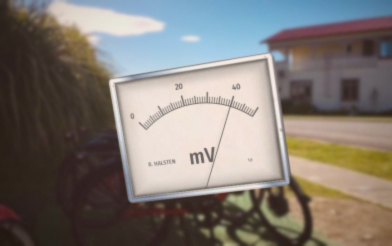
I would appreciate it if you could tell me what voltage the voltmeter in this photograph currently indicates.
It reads 40 mV
